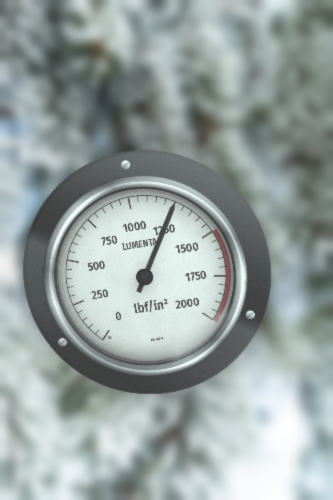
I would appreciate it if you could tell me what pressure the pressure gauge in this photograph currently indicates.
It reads 1250 psi
